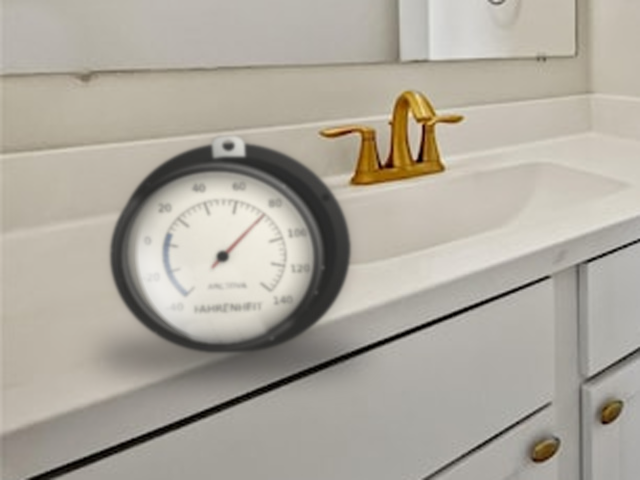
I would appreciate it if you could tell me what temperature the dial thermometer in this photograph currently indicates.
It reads 80 °F
